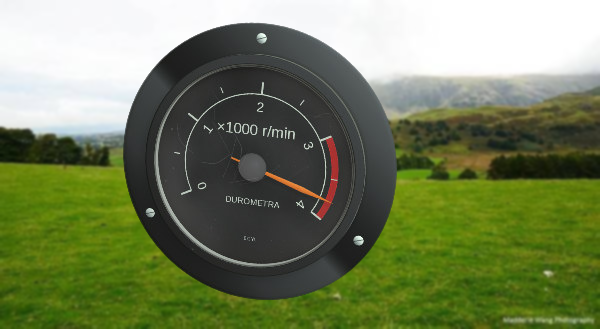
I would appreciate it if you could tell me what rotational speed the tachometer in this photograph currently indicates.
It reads 3750 rpm
